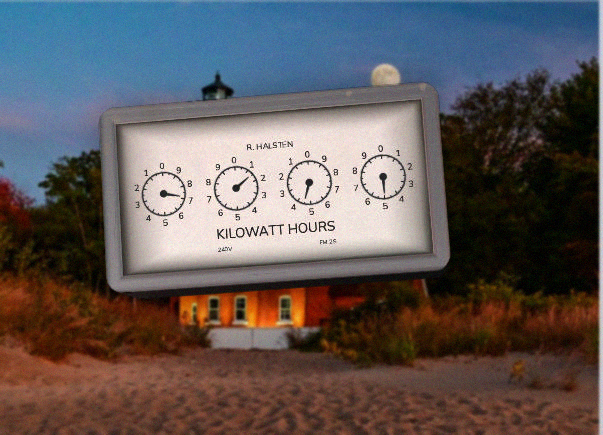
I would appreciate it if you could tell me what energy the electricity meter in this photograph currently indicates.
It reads 7145 kWh
